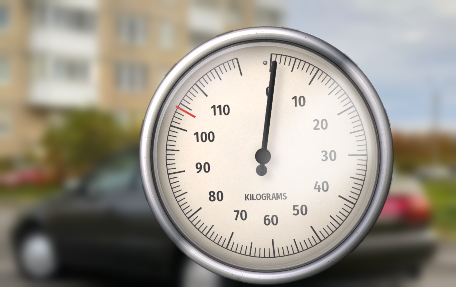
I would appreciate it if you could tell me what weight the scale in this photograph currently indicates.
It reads 1 kg
